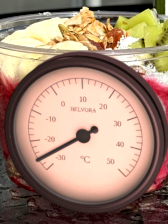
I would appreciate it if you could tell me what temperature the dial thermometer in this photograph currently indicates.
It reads -26 °C
